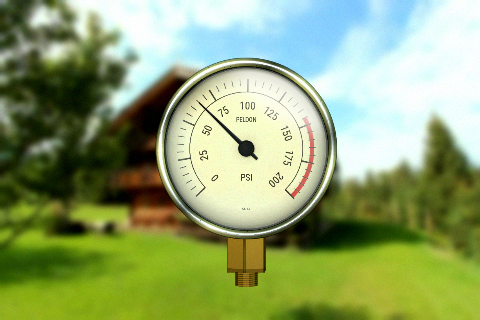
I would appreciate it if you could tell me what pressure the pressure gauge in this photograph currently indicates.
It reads 65 psi
